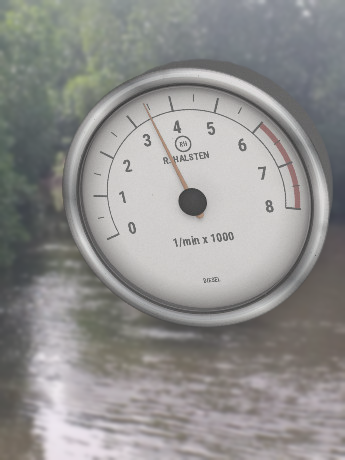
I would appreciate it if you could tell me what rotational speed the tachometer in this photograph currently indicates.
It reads 3500 rpm
